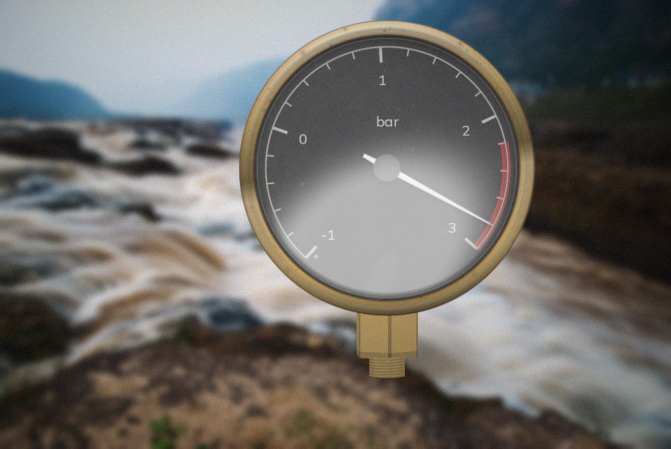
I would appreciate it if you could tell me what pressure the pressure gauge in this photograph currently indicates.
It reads 2.8 bar
